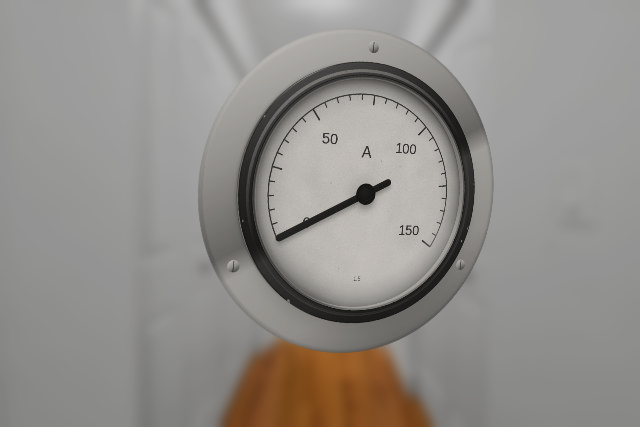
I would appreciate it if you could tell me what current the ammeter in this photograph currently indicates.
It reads 0 A
